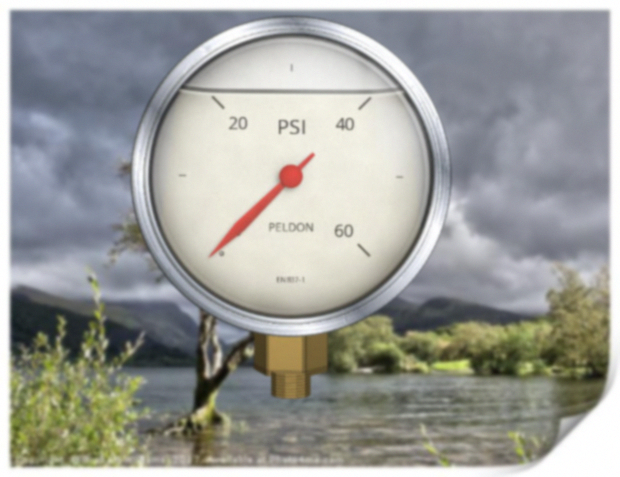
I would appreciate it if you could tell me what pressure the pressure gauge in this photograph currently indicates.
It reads 0 psi
